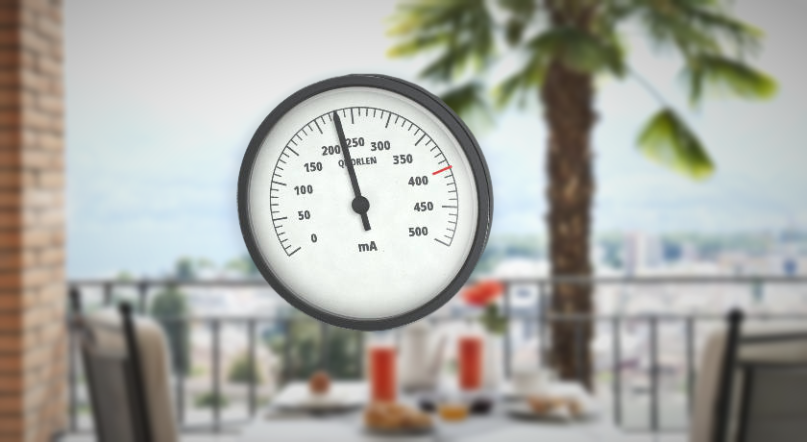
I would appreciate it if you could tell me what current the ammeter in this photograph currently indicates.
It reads 230 mA
